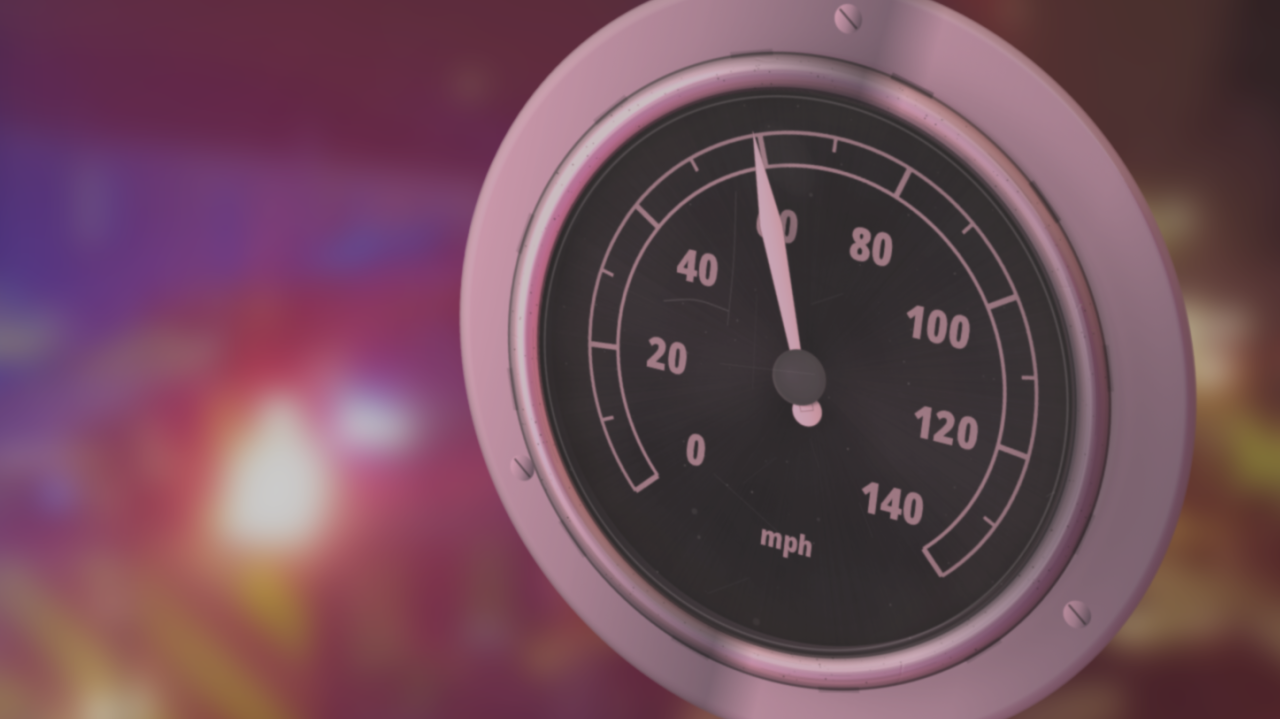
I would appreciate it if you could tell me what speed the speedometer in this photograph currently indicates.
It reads 60 mph
